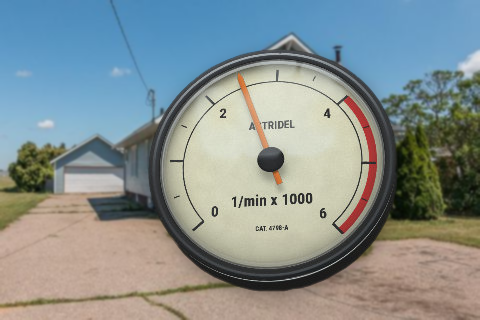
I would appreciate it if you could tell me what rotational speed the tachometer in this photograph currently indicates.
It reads 2500 rpm
